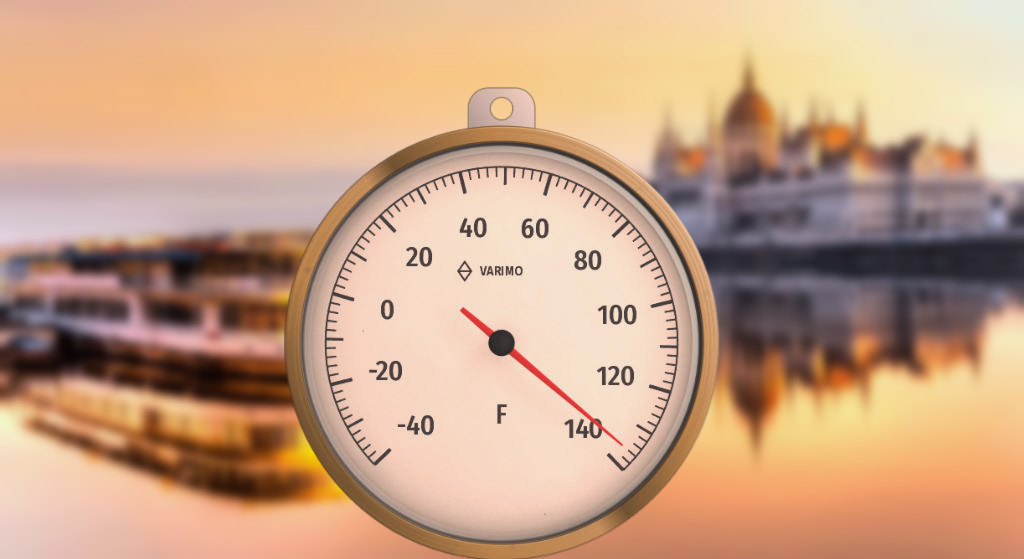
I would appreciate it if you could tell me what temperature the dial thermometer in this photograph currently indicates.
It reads 136 °F
